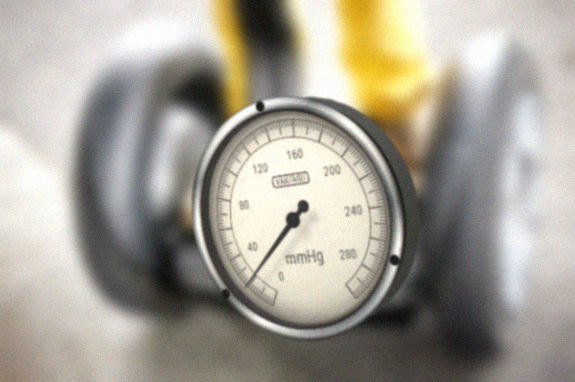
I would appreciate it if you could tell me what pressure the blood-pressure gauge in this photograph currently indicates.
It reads 20 mmHg
